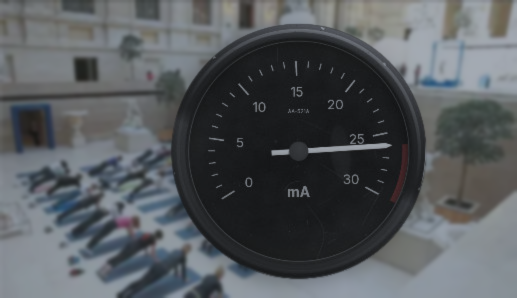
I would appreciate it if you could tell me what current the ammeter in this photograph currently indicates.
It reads 26 mA
